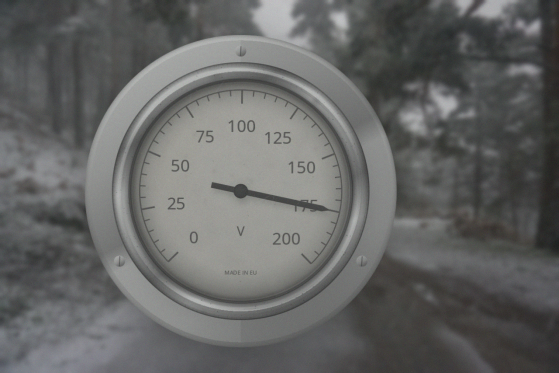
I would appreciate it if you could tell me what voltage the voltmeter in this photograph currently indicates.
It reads 175 V
